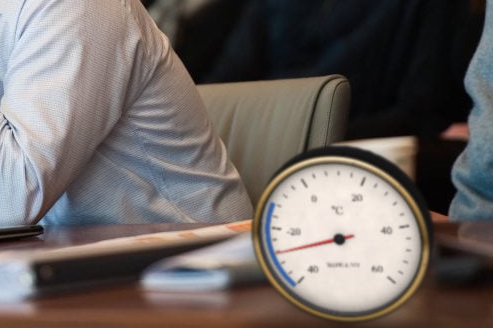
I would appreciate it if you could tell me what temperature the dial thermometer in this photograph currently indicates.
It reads -28 °C
